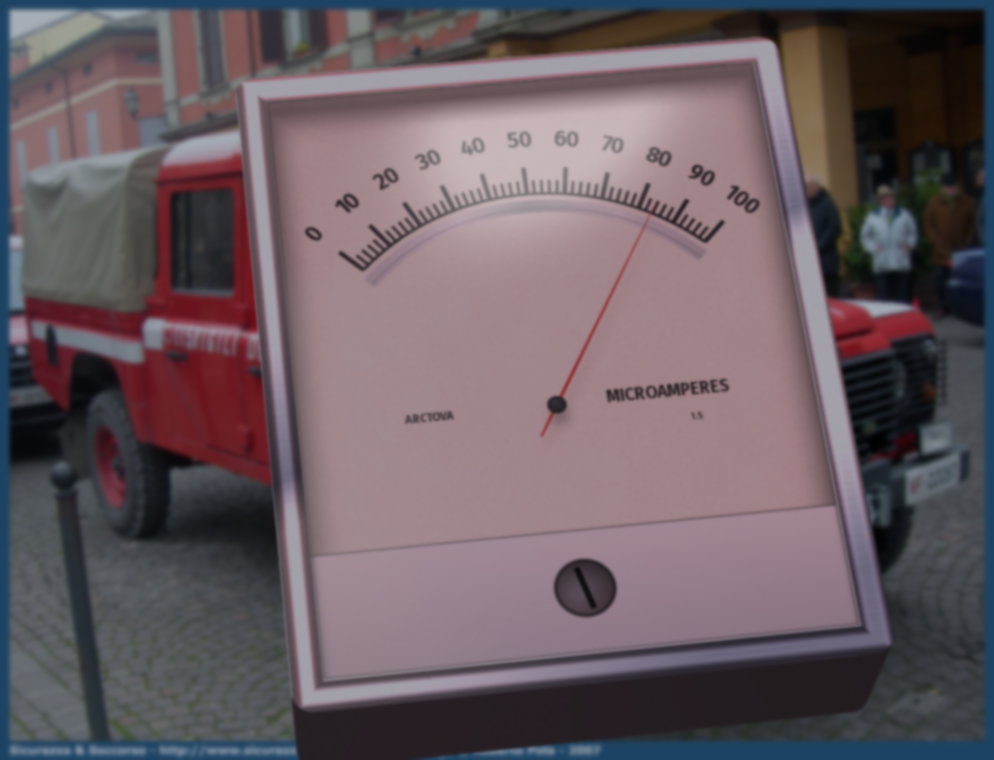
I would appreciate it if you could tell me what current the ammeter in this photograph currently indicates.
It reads 84 µA
